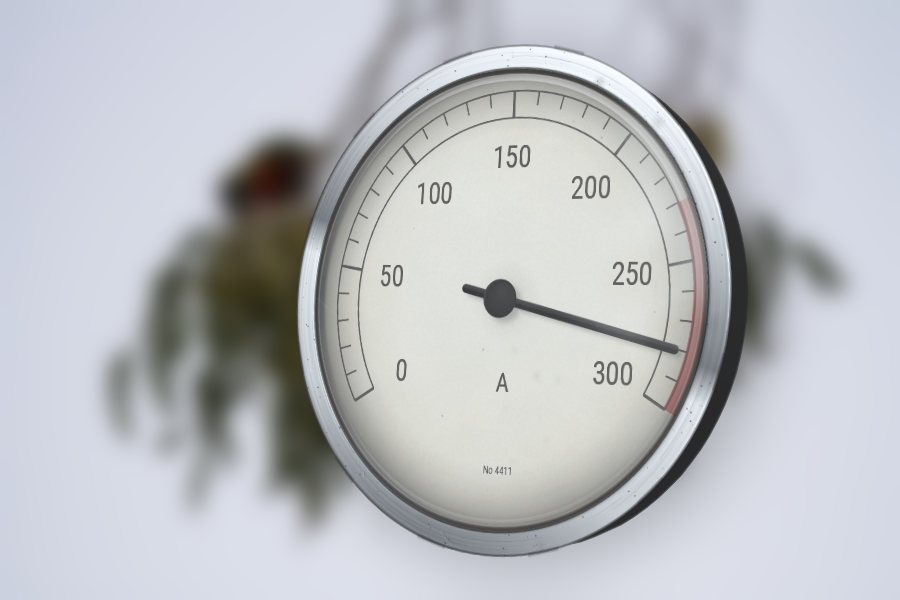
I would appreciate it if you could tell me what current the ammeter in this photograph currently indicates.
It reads 280 A
